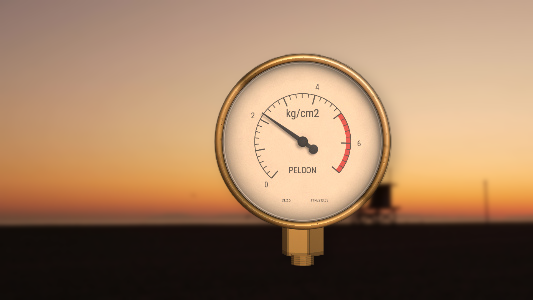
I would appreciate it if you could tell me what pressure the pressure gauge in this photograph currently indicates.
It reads 2.2 kg/cm²
